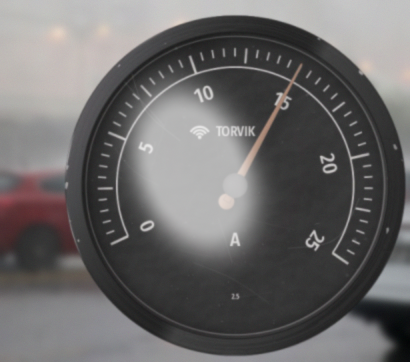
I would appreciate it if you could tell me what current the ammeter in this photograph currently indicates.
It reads 15 A
